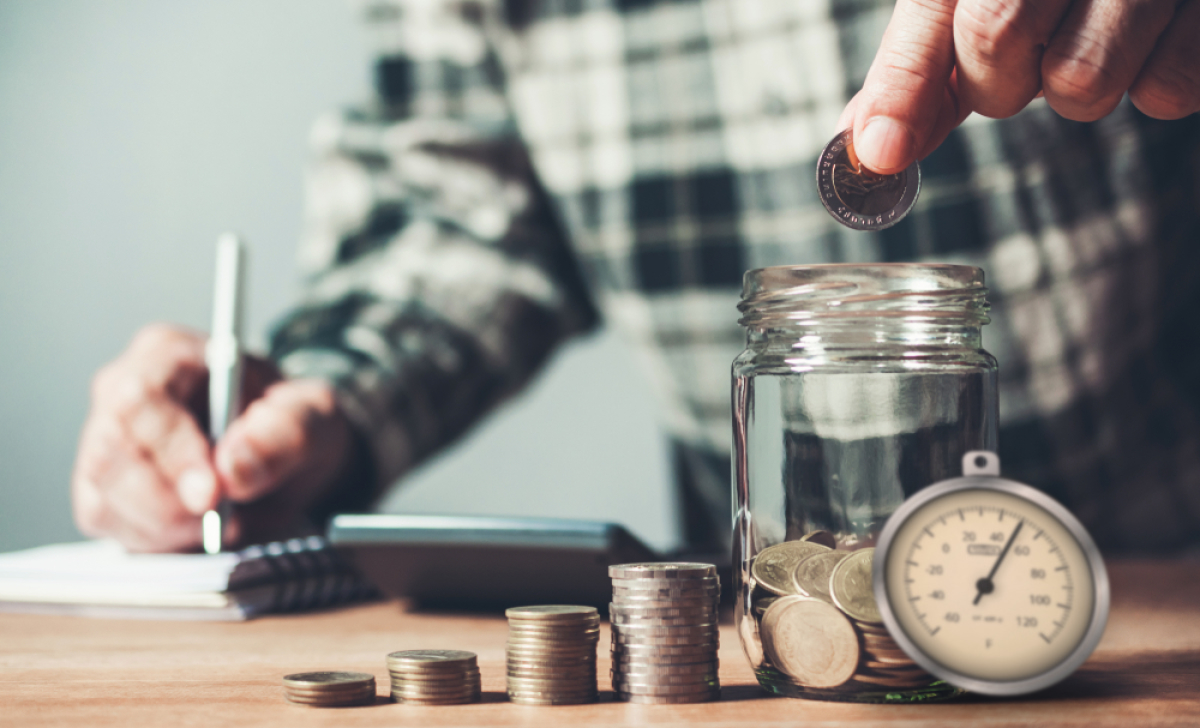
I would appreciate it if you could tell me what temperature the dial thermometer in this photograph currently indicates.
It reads 50 °F
